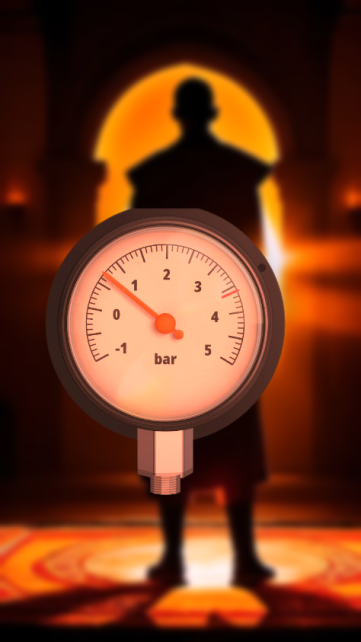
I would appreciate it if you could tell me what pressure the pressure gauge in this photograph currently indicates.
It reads 0.7 bar
